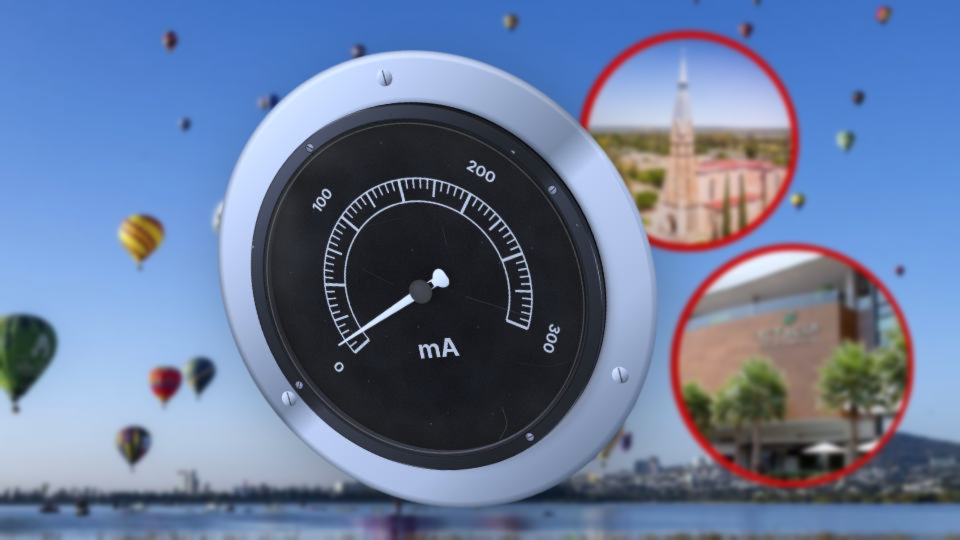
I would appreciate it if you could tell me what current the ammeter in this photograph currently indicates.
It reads 10 mA
